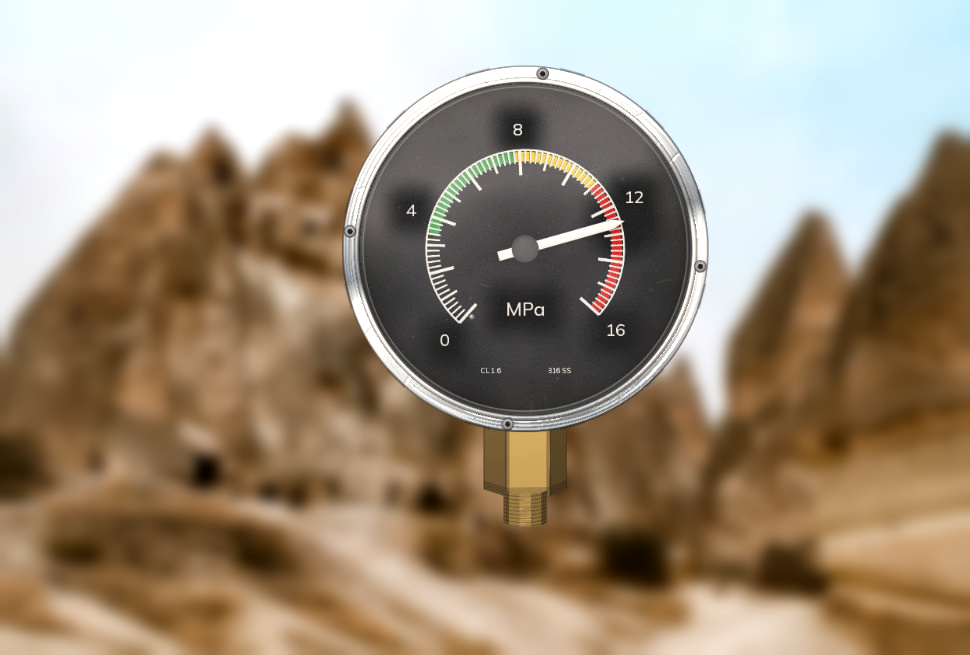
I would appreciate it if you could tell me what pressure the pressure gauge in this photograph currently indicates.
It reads 12.6 MPa
